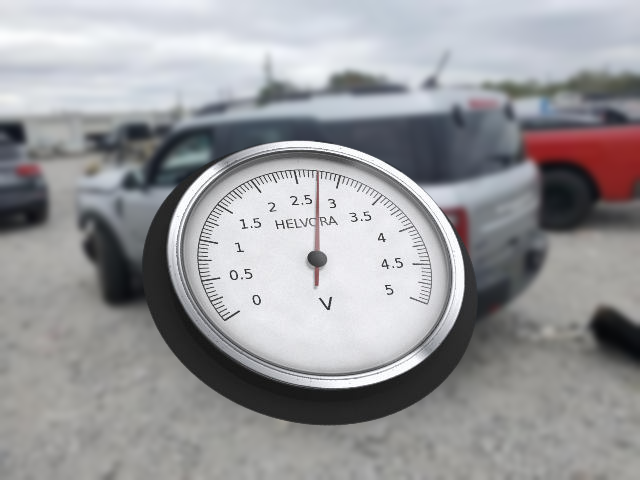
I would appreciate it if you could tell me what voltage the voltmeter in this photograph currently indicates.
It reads 2.75 V
